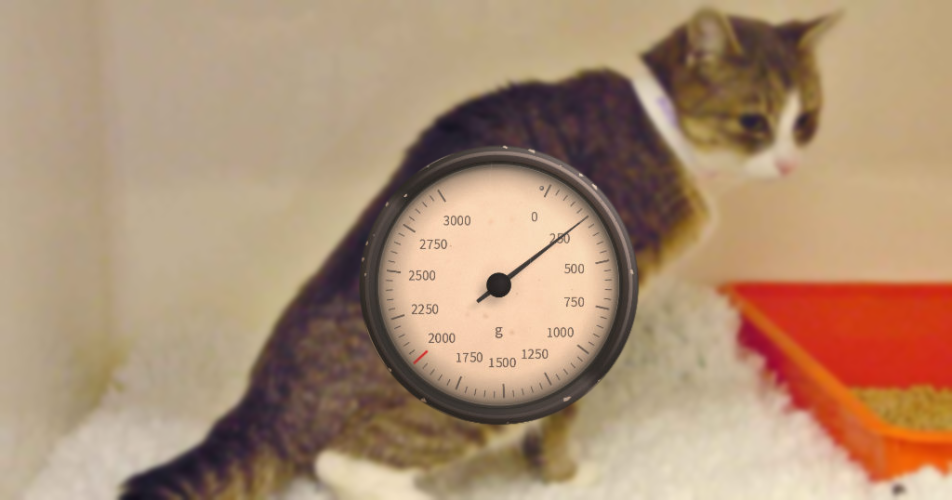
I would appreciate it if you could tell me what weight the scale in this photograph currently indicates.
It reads 250 g
